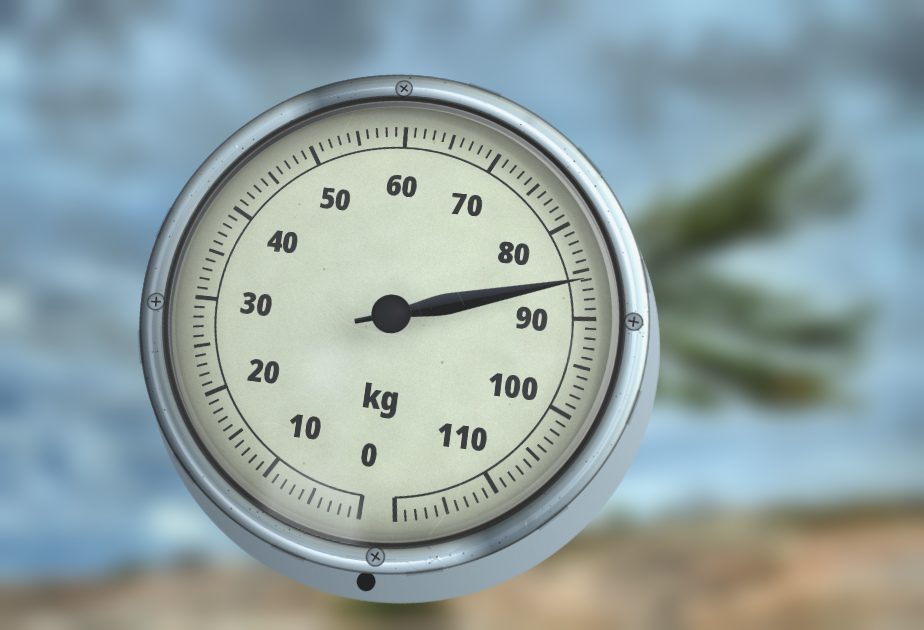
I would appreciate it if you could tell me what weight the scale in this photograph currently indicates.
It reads 86 kg
